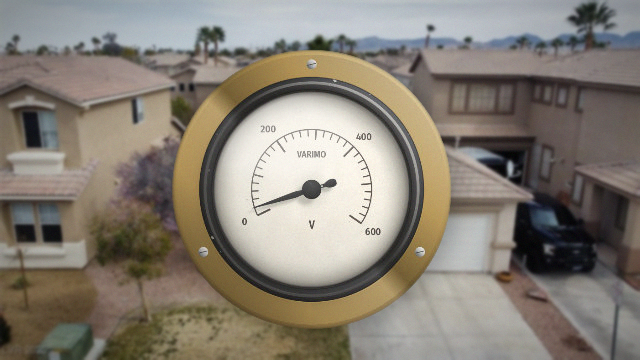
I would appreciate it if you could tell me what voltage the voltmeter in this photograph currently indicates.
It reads 20 V
